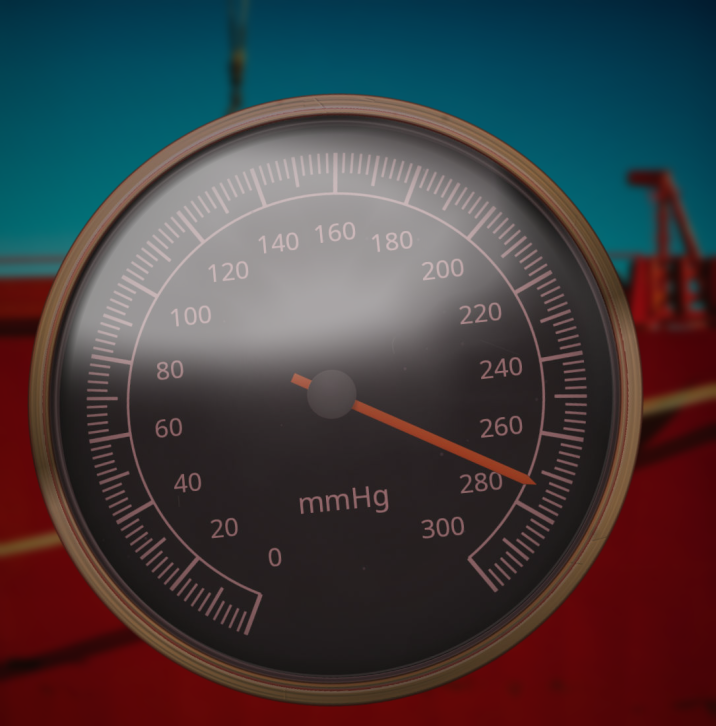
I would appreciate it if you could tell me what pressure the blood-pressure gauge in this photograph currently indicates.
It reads 274 mmHg
